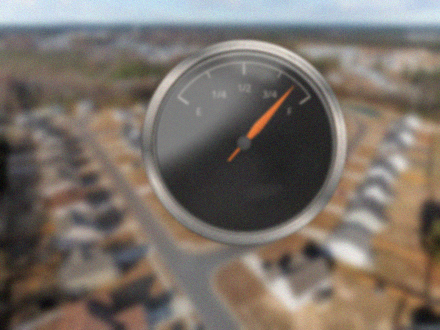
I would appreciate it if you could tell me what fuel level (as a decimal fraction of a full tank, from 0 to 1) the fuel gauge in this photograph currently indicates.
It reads 0.875
